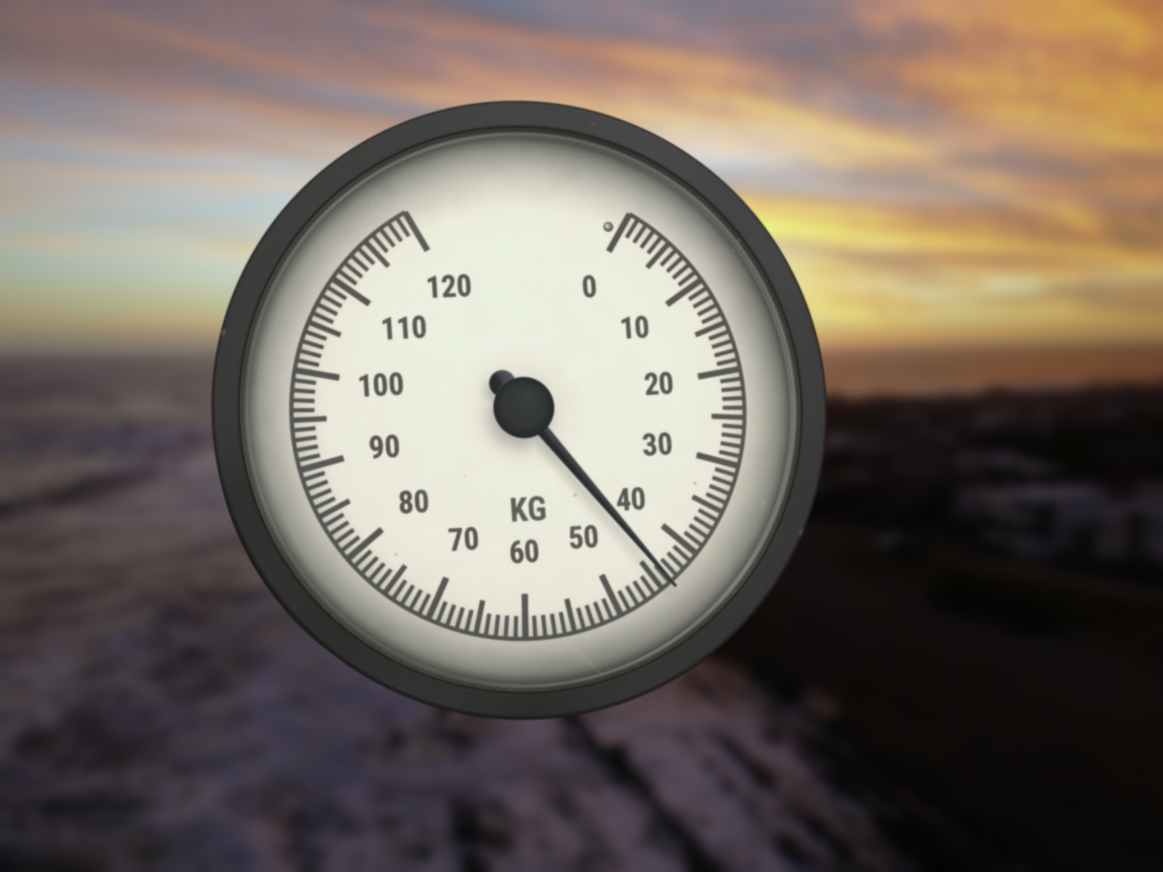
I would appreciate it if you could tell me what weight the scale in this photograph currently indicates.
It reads 44 kg
